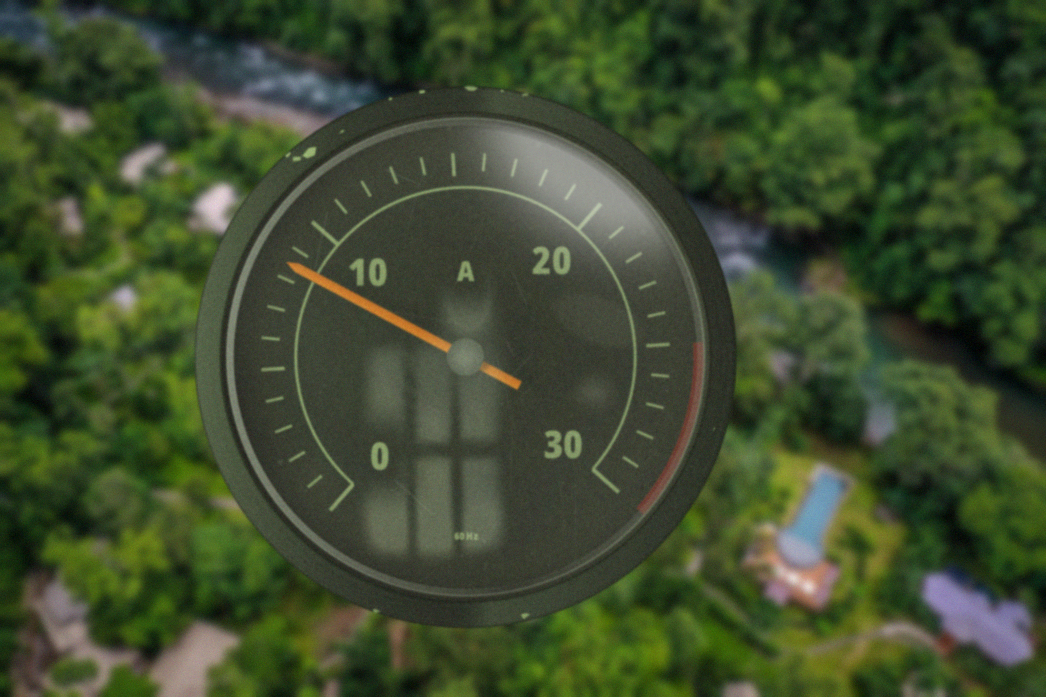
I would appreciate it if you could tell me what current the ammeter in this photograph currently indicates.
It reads 8.5 A
